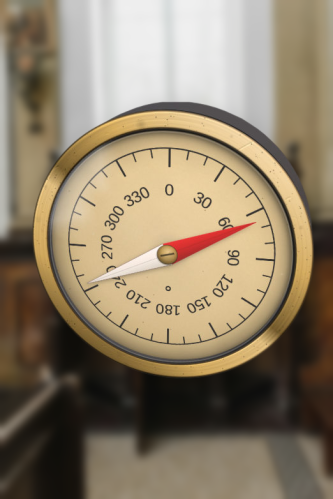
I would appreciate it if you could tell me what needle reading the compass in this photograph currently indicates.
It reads 65 °
